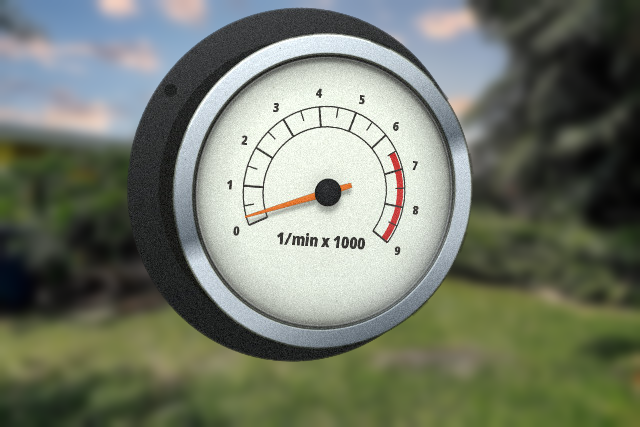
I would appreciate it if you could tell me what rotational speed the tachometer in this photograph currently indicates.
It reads 250 rpm
